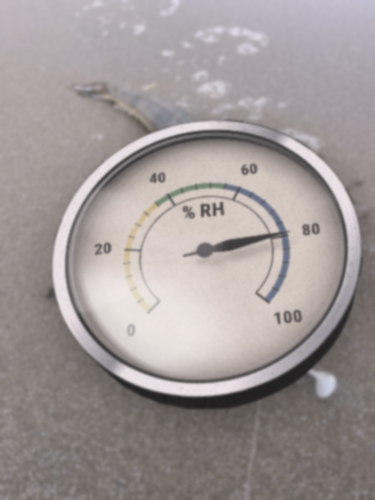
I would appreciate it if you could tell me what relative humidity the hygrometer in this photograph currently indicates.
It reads 80 %
